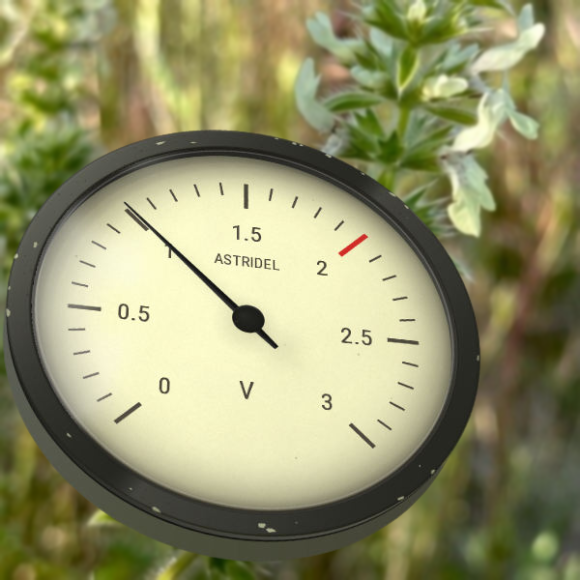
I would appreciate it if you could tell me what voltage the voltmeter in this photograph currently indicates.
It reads 1 V
